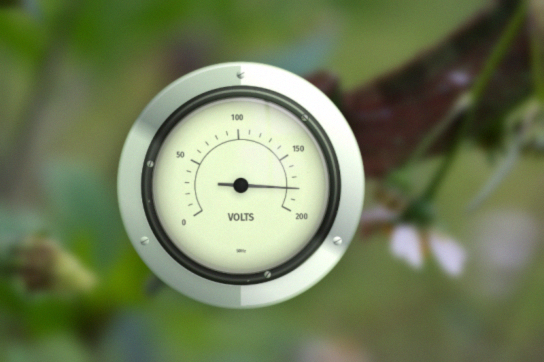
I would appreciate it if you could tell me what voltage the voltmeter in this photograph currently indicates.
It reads 180 V
